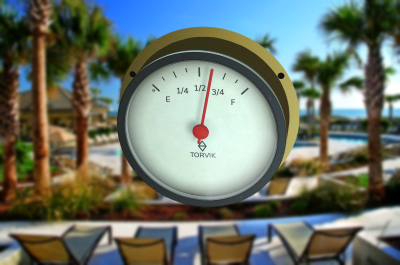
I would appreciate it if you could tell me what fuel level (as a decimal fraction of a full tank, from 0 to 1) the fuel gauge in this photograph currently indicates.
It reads 0.625
